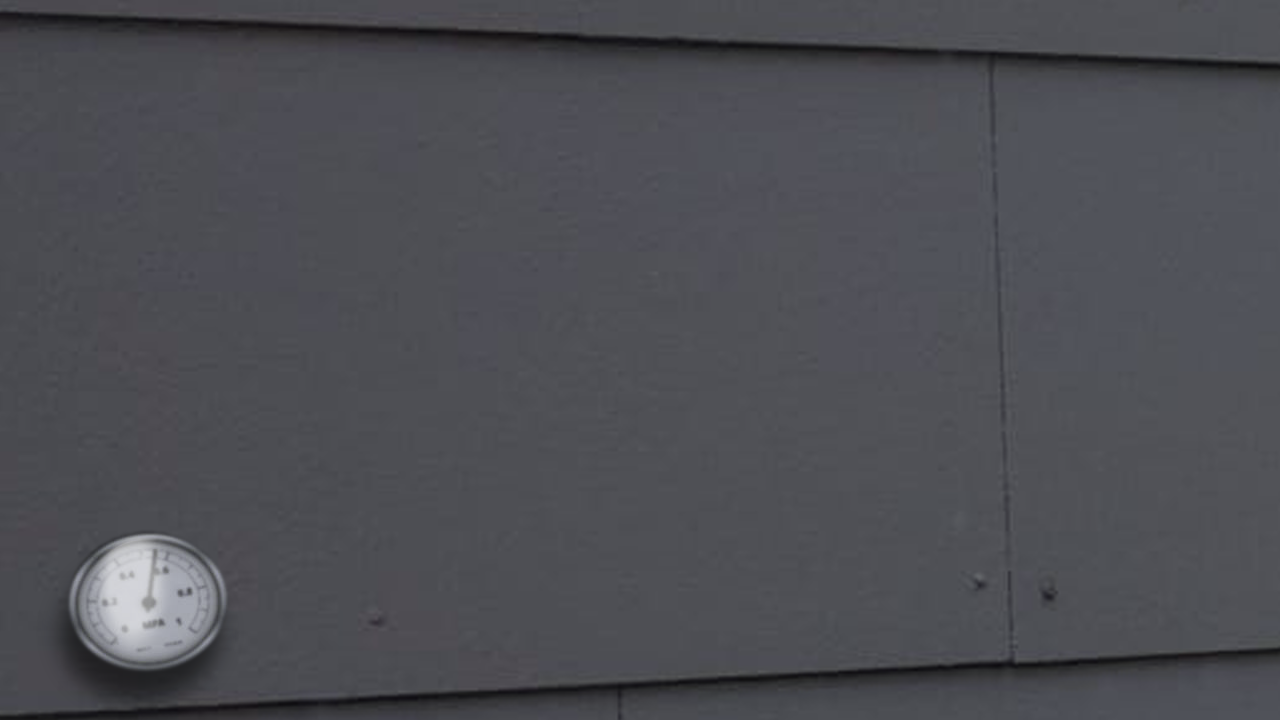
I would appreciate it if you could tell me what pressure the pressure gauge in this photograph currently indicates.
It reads 0.55 MPa
